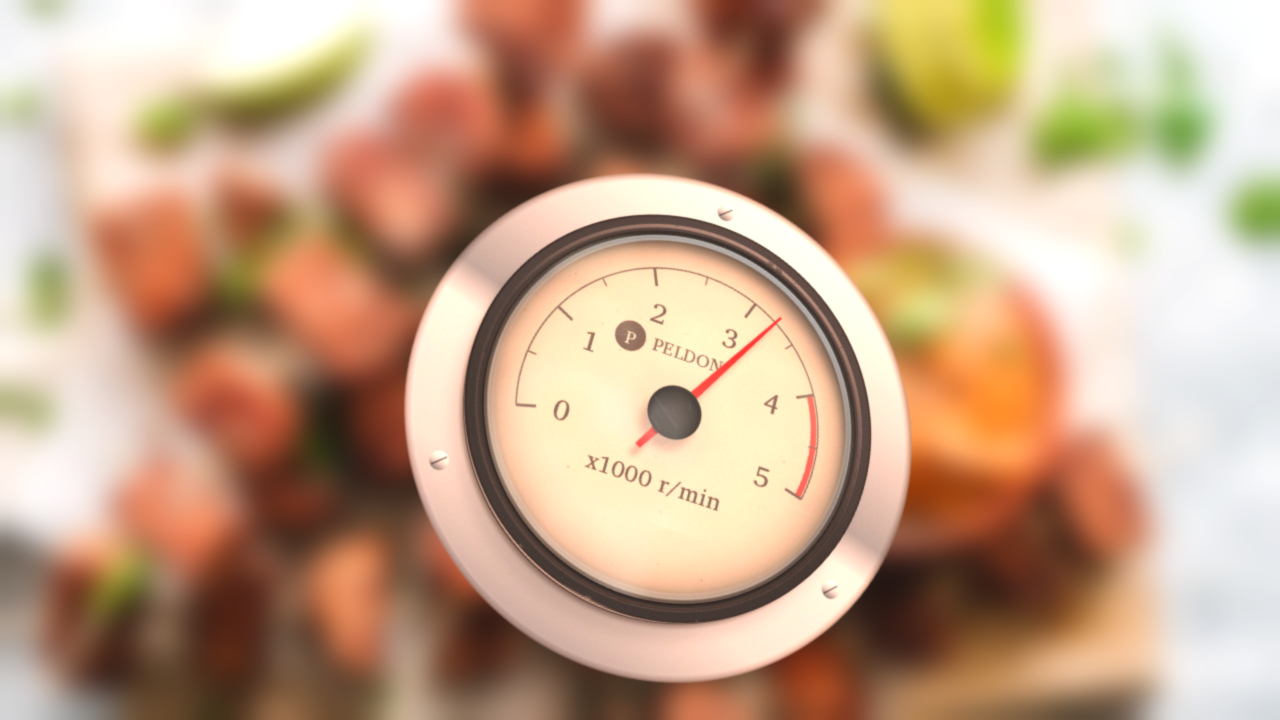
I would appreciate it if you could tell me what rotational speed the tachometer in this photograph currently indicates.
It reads 3250 rpm
